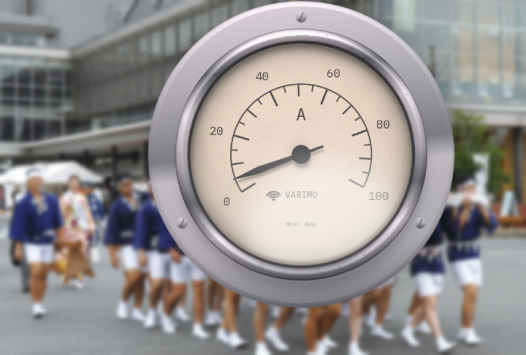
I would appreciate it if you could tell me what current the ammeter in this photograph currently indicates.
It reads 5 A
